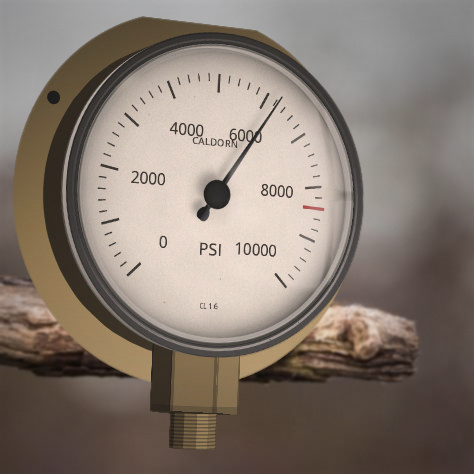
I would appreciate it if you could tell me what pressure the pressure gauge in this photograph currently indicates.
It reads 6200 psi
